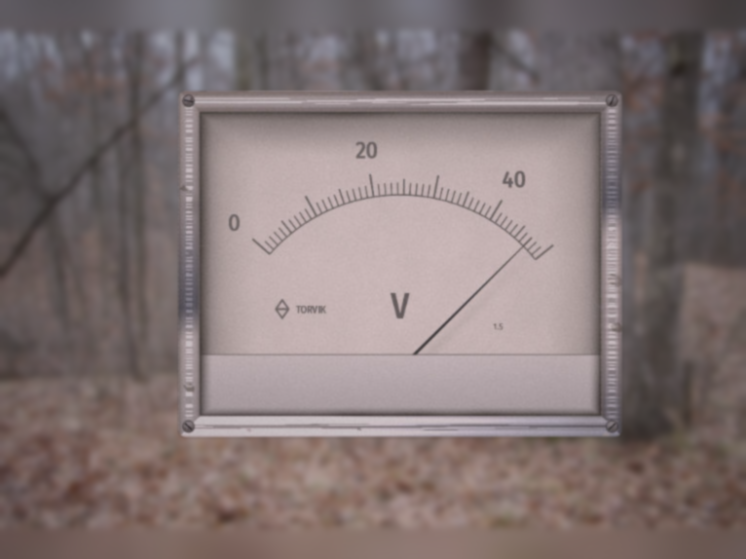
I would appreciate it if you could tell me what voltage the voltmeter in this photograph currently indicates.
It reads 47 V
